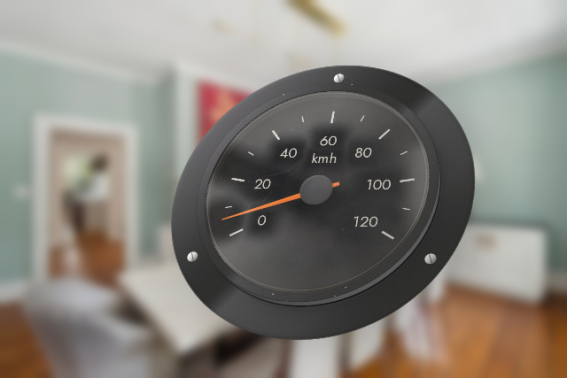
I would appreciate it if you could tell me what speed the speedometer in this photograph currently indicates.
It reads 5 km/h
